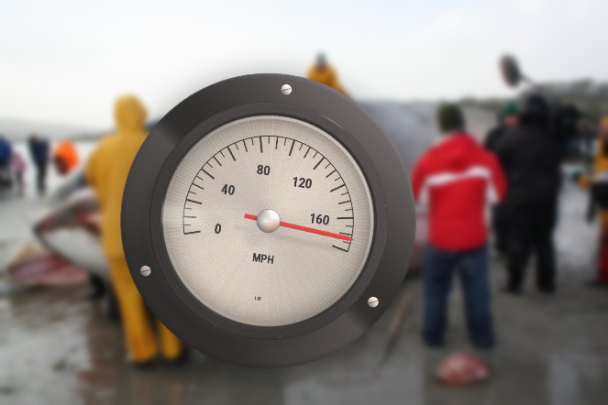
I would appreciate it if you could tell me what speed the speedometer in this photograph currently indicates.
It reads 172.5 mph
